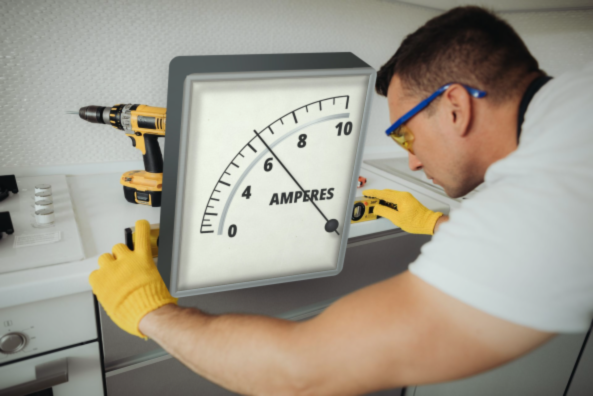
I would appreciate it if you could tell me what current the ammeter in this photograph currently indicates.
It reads 6.5 A
